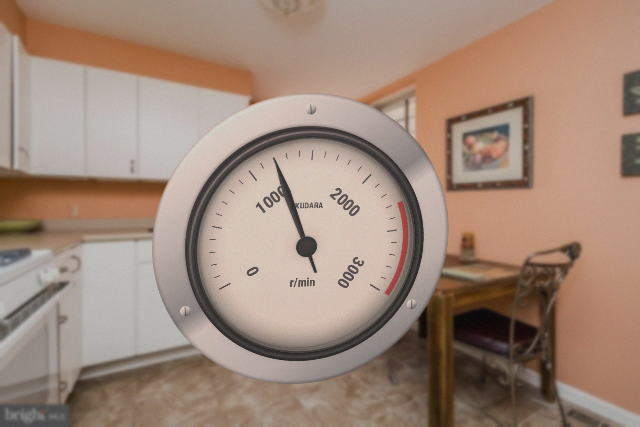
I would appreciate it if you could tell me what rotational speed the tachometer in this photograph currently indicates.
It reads 1200 rpm
